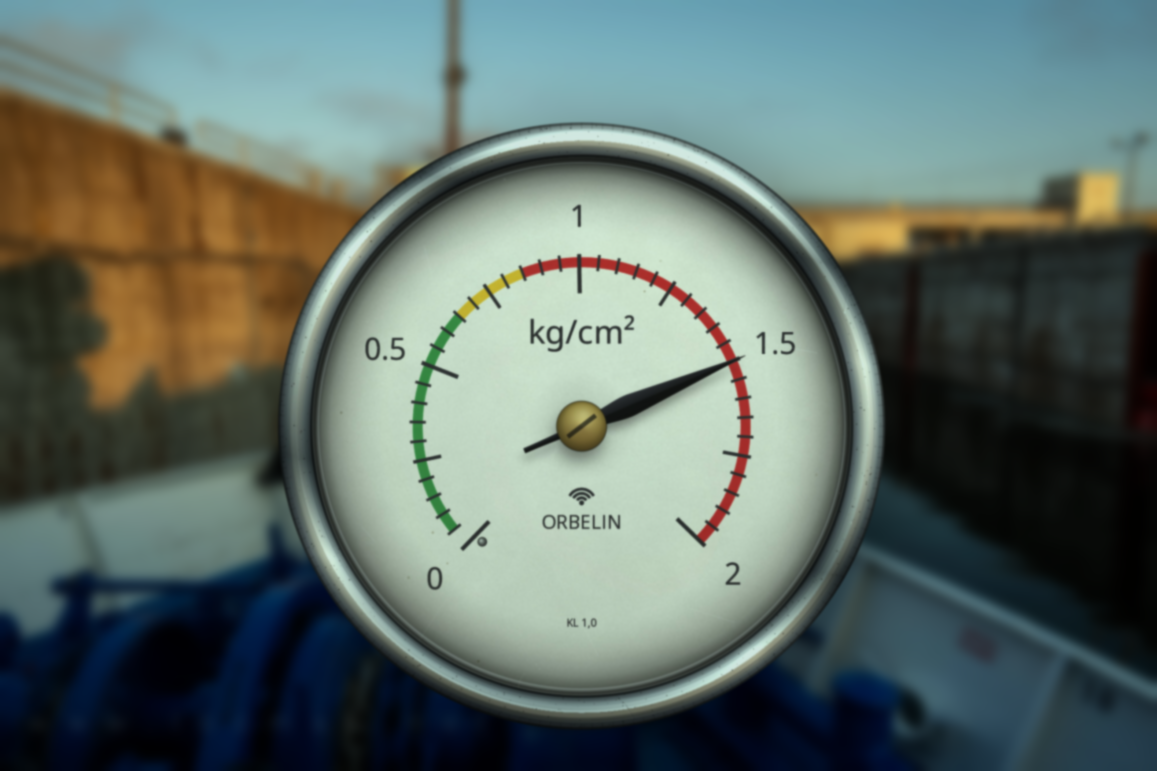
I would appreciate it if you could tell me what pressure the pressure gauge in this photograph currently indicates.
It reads 1.5 kg/cm²
